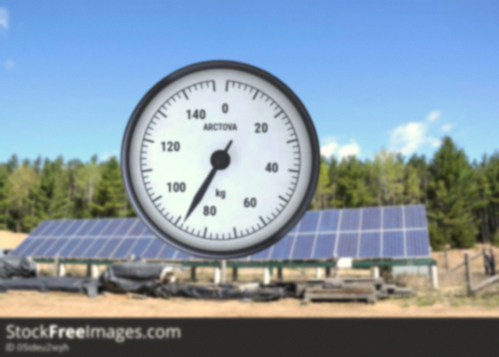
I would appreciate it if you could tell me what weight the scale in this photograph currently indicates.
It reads 88 kg
